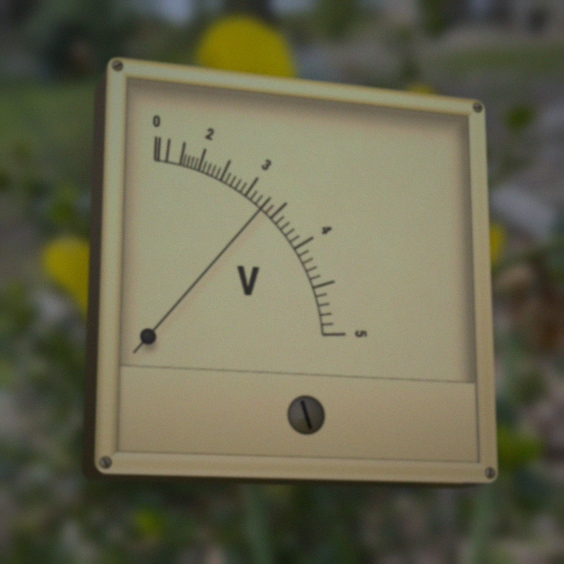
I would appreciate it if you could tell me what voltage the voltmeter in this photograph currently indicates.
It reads 3.3 V
